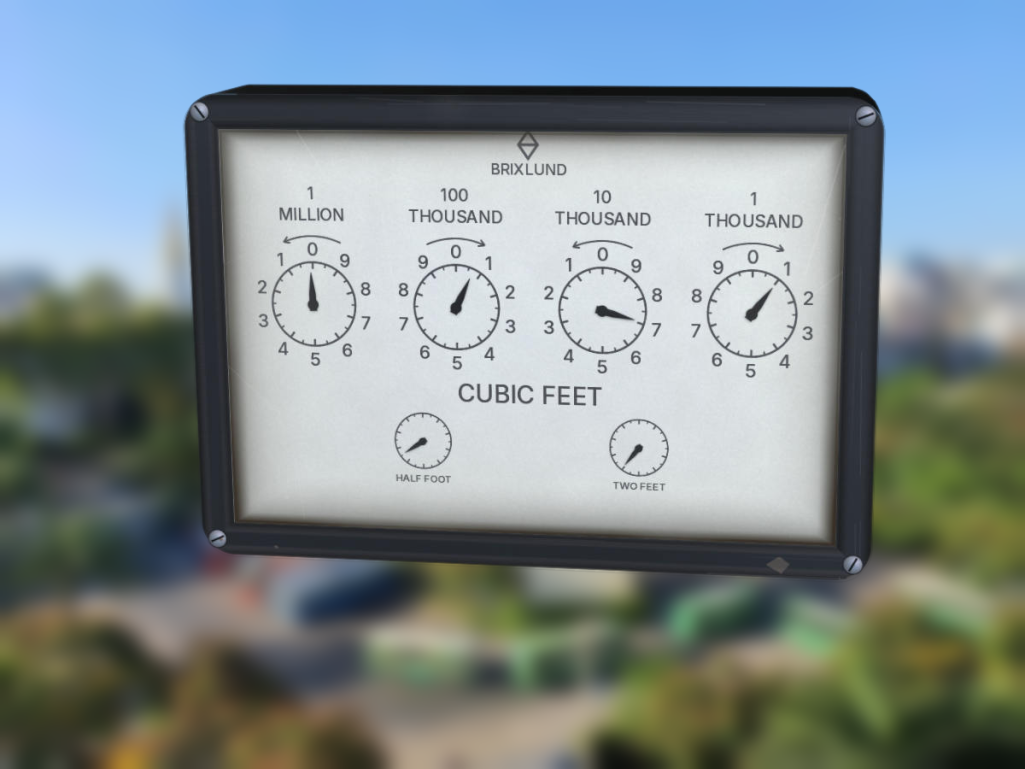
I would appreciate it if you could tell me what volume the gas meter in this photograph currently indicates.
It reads 7100 ft³
